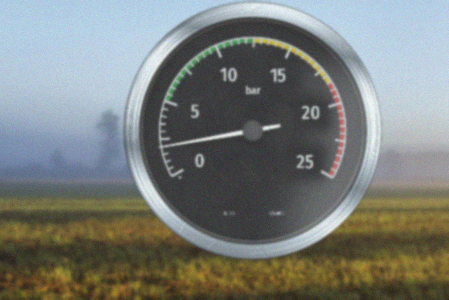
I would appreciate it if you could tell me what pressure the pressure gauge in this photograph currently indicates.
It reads 2 bar
